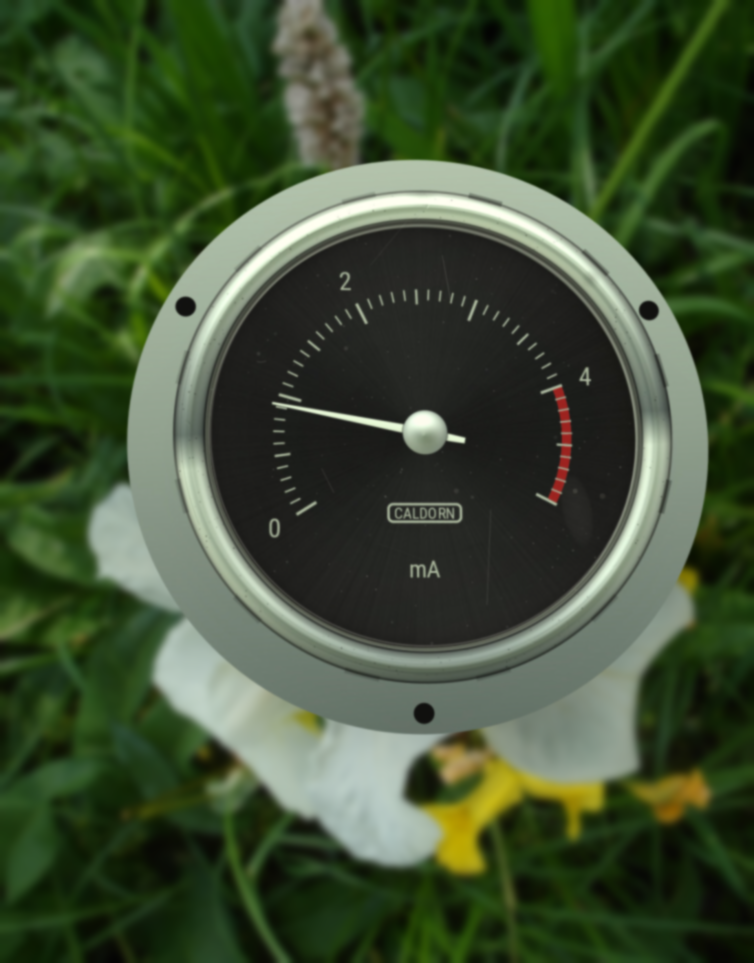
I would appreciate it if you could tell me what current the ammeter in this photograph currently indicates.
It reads 0.9 mA
